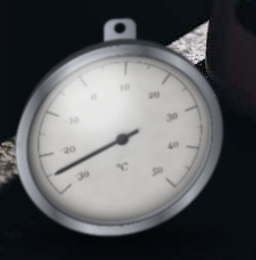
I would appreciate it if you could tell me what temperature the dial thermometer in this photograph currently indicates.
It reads -25 °C
